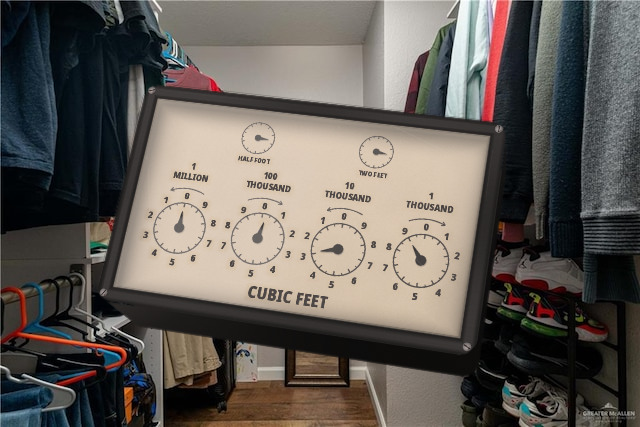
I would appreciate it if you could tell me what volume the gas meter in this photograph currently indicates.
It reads 2900 ft³
